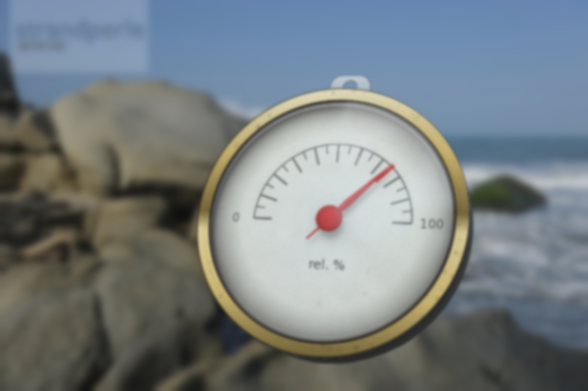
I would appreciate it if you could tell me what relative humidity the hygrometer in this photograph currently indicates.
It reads 75 %
